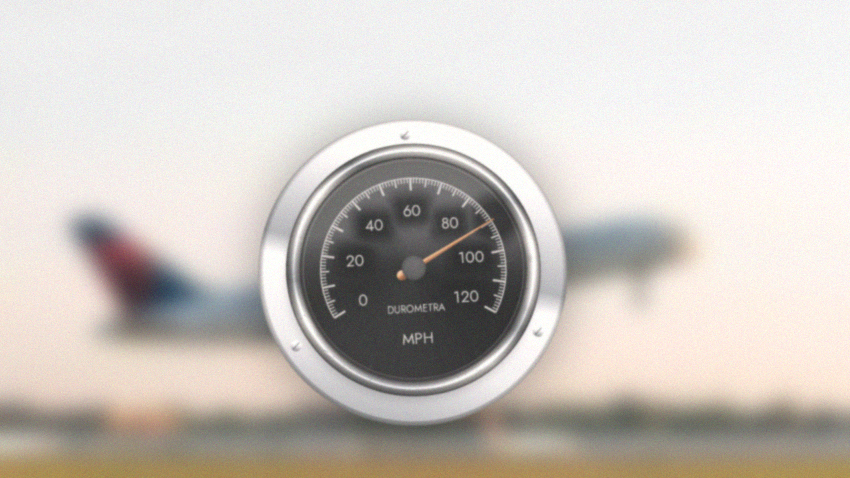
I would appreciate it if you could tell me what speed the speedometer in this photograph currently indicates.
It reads 90 mph
